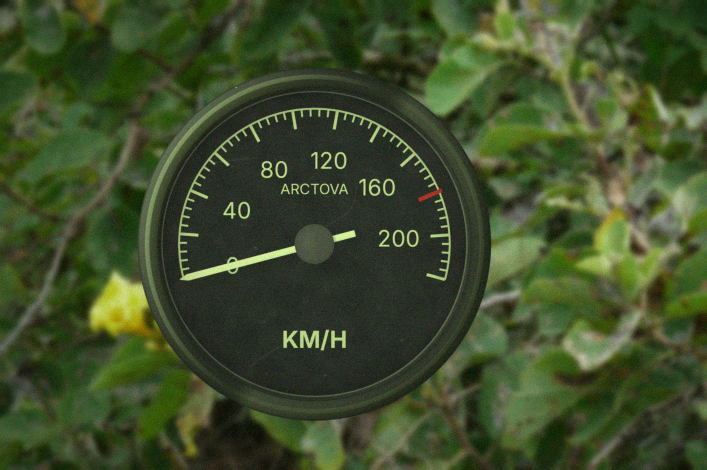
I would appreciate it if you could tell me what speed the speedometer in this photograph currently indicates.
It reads 0 km/h
